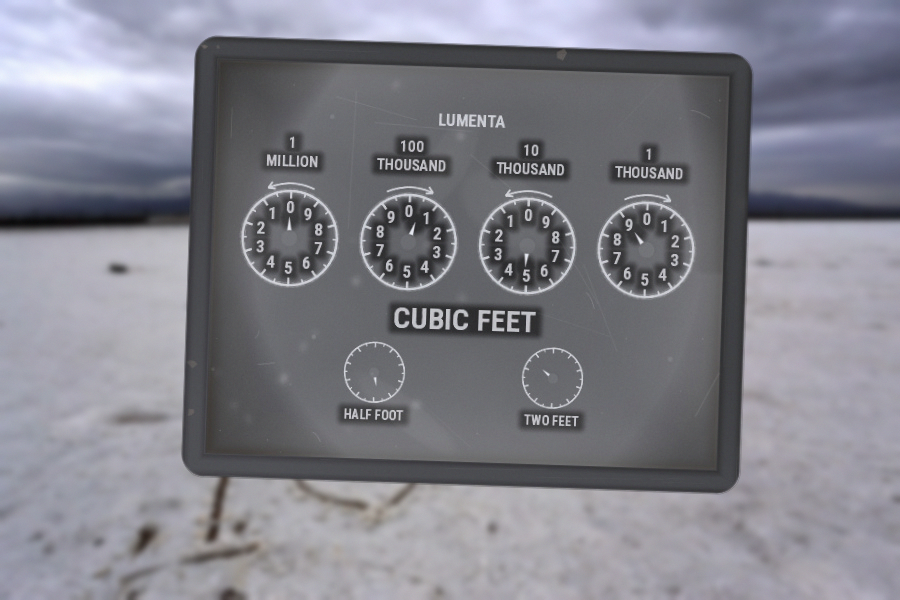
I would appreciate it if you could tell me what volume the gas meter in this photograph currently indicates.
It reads 4900 ft³
